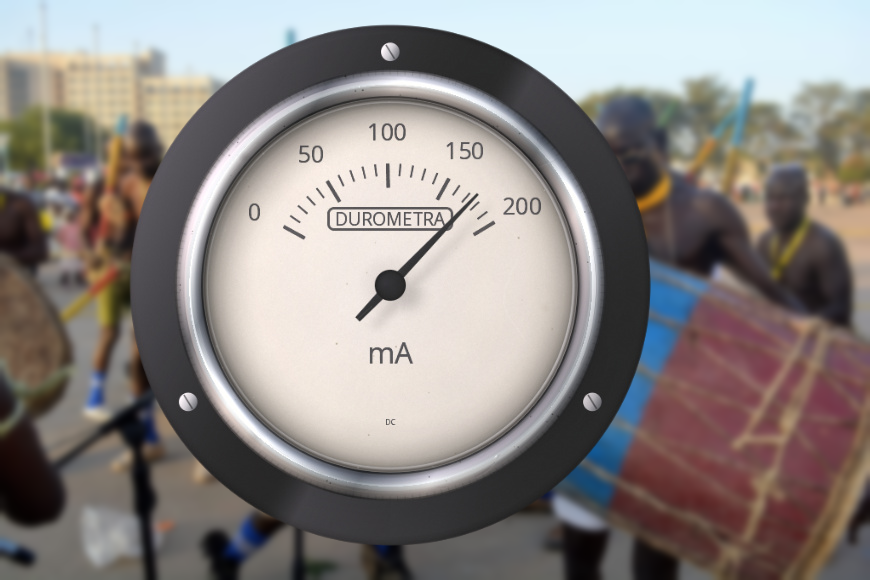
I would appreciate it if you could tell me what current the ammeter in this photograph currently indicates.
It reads 175 mA
